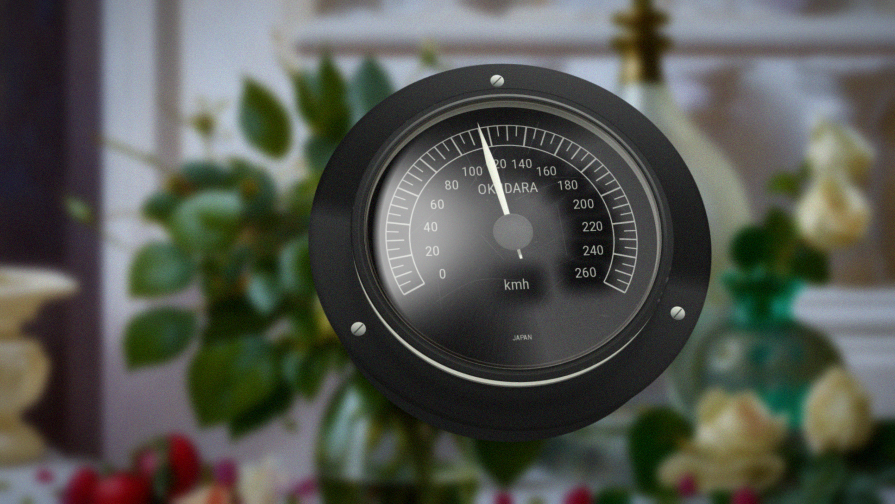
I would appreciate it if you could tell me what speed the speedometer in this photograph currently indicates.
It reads 115 km/h
